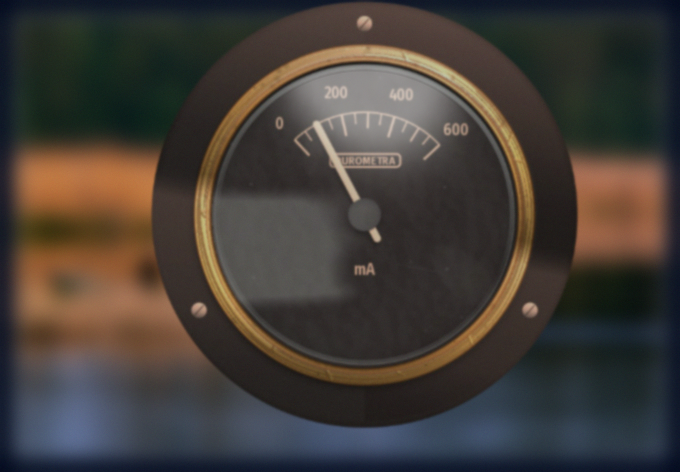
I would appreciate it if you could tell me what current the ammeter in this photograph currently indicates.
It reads 100 mA
